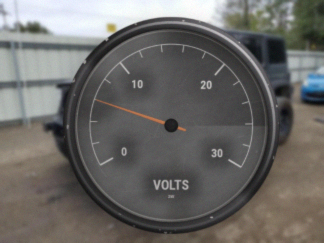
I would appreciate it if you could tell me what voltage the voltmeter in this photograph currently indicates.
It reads 6 V
